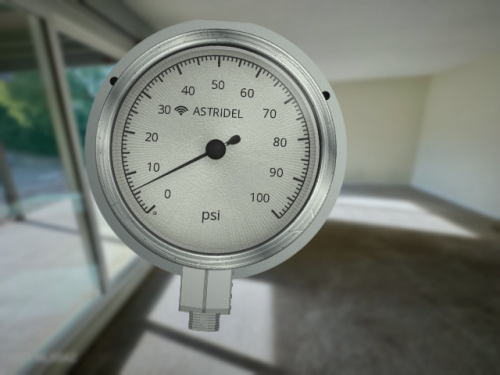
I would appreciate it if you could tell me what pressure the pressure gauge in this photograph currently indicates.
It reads 6 psi
